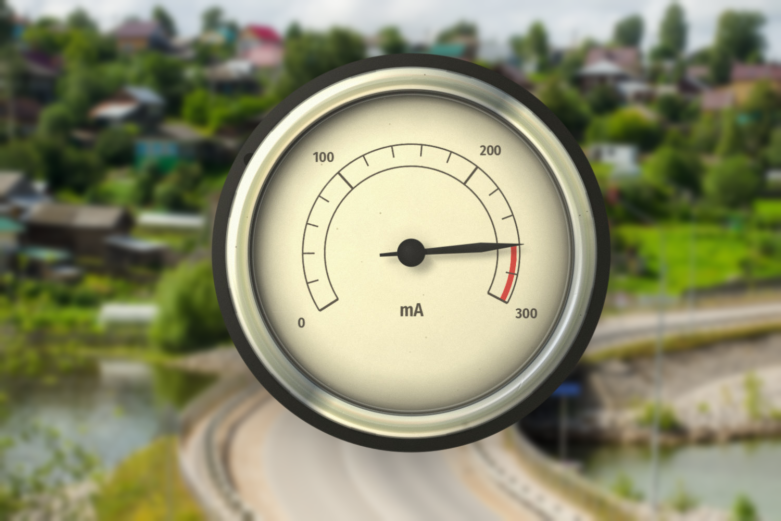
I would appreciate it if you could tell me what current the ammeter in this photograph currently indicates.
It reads 260 mA
